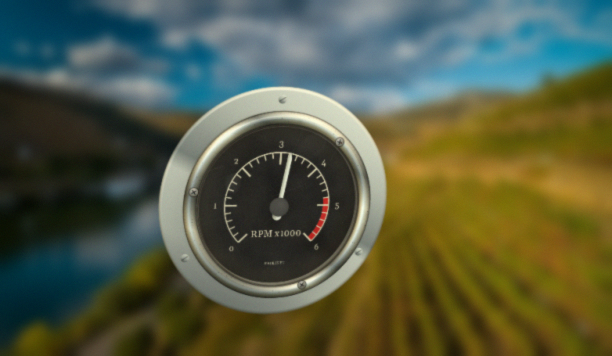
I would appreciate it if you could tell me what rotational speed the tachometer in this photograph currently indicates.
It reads 3200 rpm
